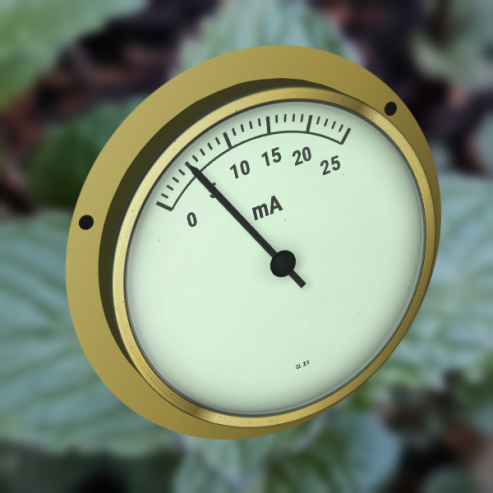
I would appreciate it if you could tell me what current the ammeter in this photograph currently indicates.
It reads 5 mA
